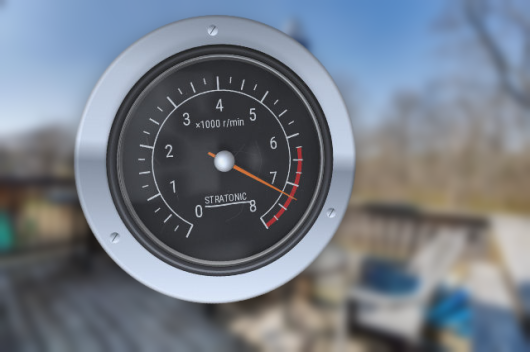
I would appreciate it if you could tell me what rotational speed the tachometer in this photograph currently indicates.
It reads 7250 rpm
